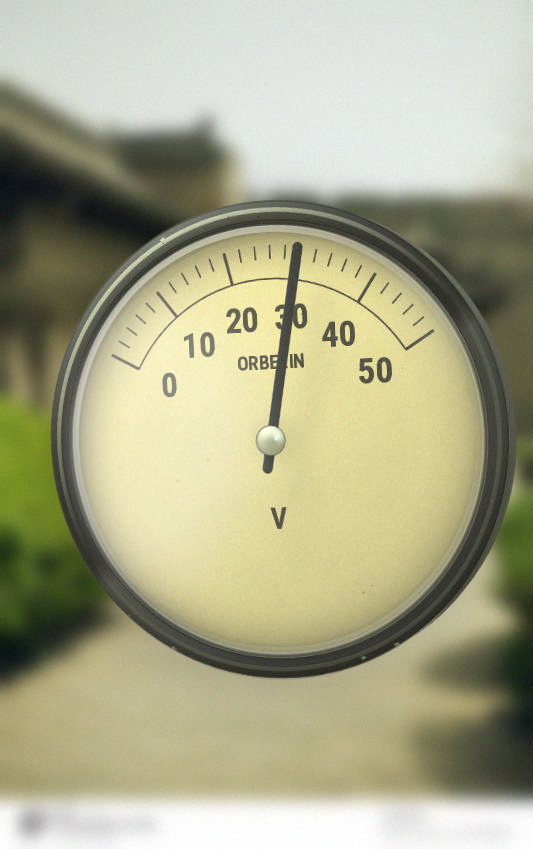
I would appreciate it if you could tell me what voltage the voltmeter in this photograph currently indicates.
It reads 30 V
